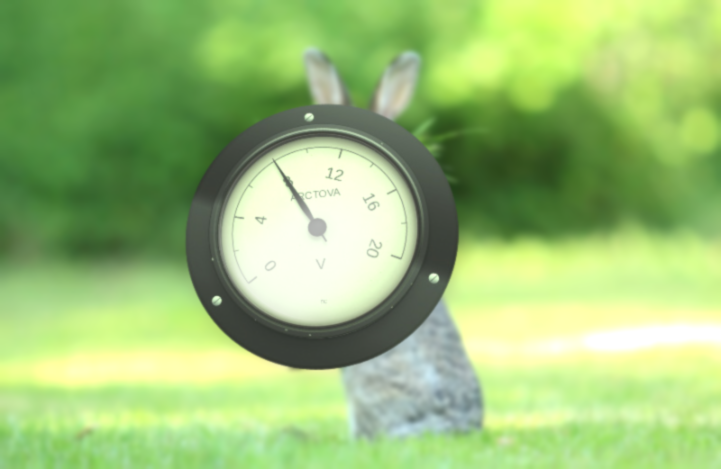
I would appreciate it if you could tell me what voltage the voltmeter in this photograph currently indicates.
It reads 8 V
